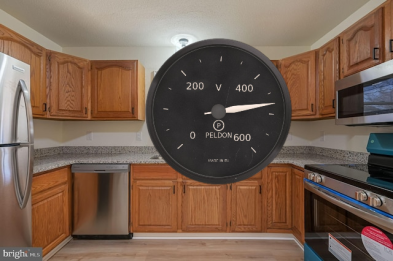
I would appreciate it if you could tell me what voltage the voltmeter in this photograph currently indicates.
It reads 475 V
